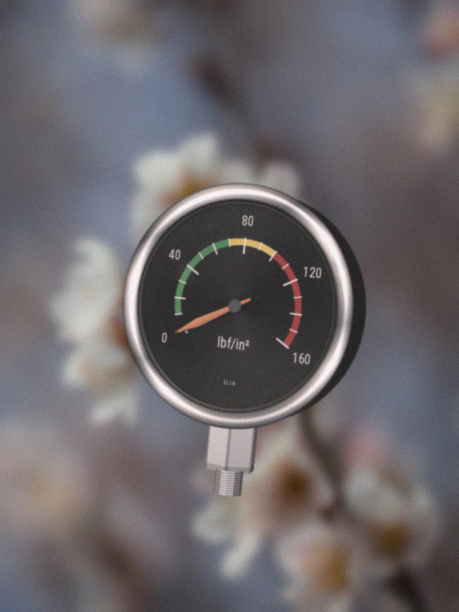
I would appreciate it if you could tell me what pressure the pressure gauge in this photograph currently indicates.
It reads 0 psi
